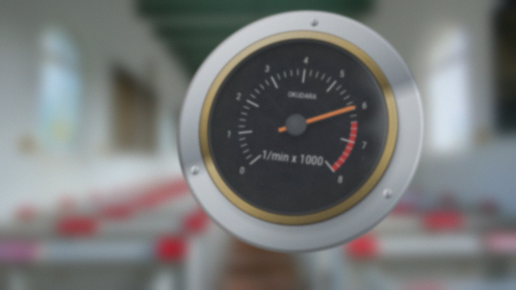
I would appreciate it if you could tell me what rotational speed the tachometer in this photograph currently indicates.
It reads 6000 rpm
